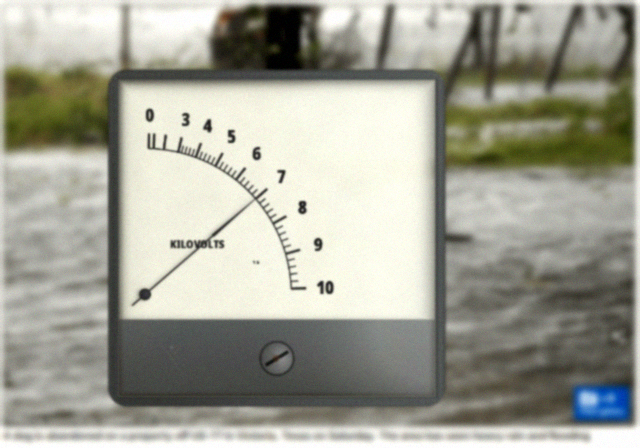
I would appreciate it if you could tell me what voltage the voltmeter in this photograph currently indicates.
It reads 7 kV
